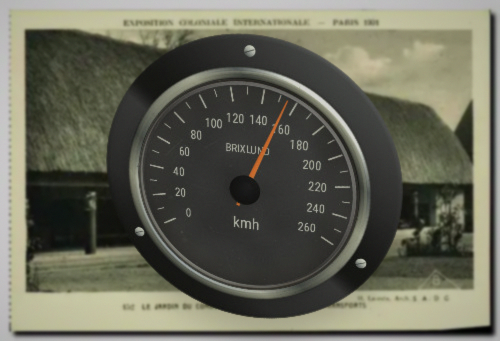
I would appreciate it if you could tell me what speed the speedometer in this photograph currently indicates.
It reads 155 km/h
